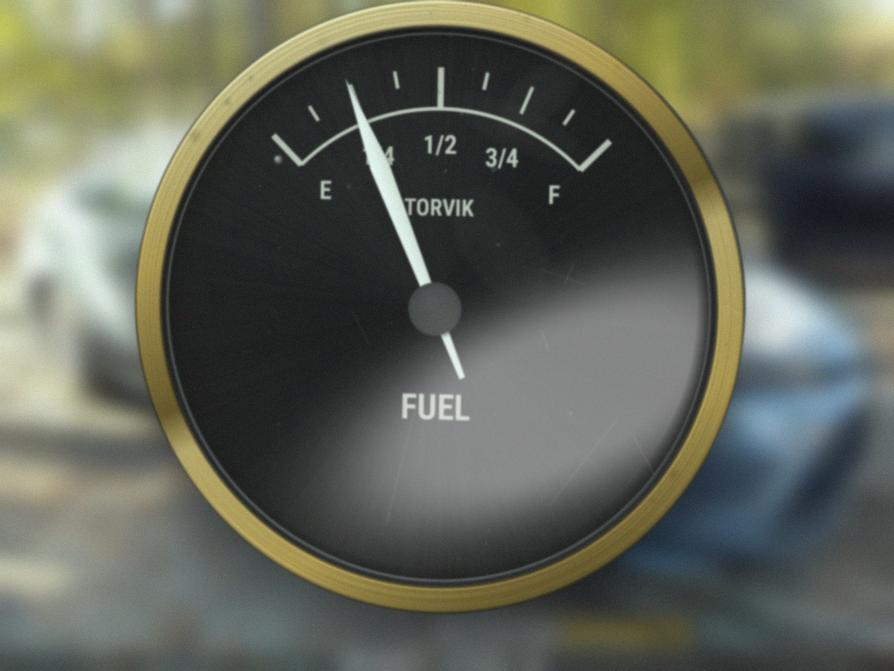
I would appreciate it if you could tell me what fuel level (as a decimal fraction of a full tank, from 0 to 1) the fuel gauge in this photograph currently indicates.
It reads 0.25
